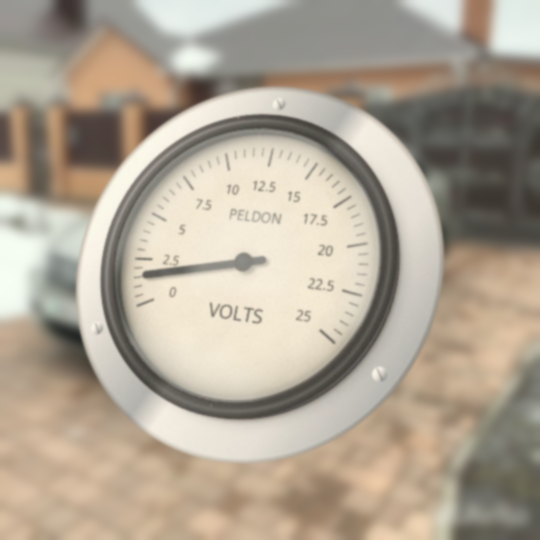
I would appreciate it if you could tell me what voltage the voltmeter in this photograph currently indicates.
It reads 1.5 V
